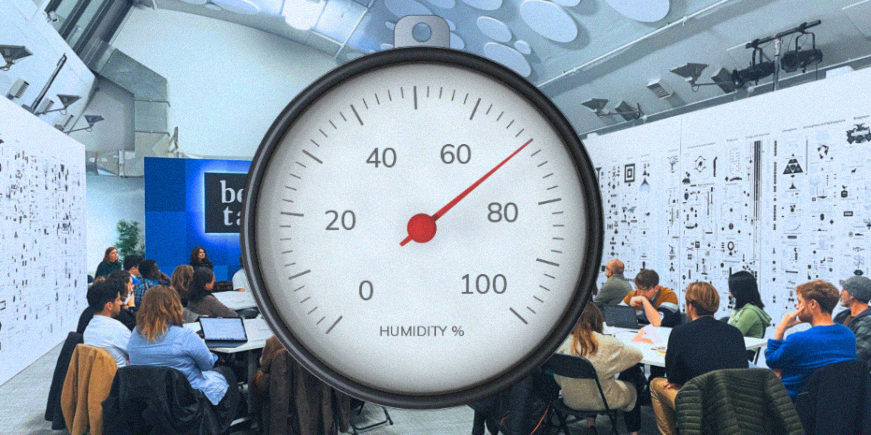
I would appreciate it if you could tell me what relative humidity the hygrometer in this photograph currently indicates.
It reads 70 %
